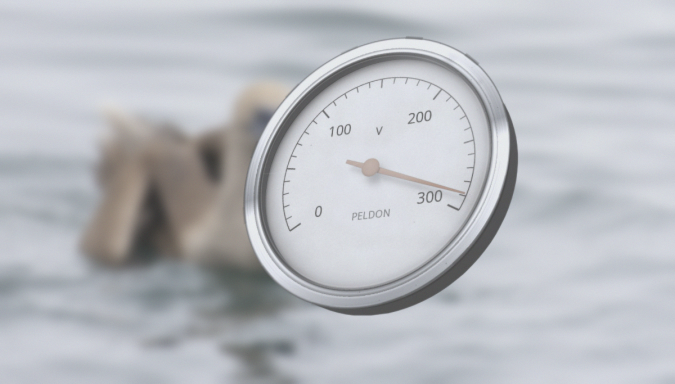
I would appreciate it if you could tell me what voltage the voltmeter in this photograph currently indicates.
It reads 290 V
